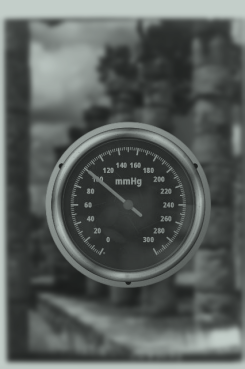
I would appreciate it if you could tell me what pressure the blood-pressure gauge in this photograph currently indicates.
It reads 100 mmHg
